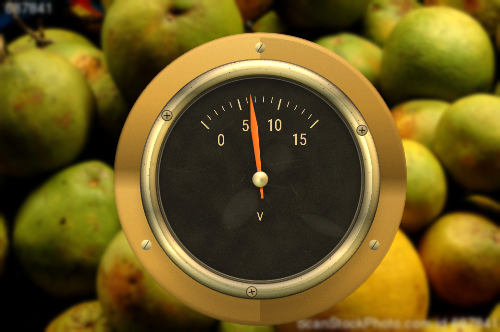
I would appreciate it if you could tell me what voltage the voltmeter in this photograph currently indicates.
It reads 6.5 V
